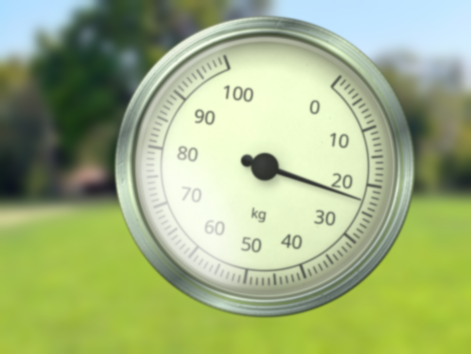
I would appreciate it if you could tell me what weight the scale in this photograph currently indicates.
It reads 23 kg
